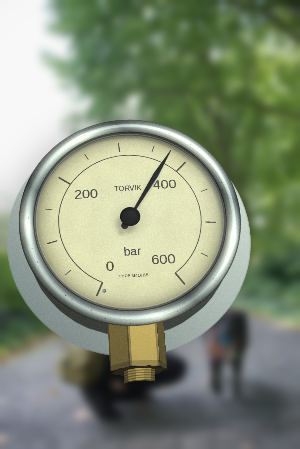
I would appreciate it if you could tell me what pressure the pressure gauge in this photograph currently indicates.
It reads 375 bar
